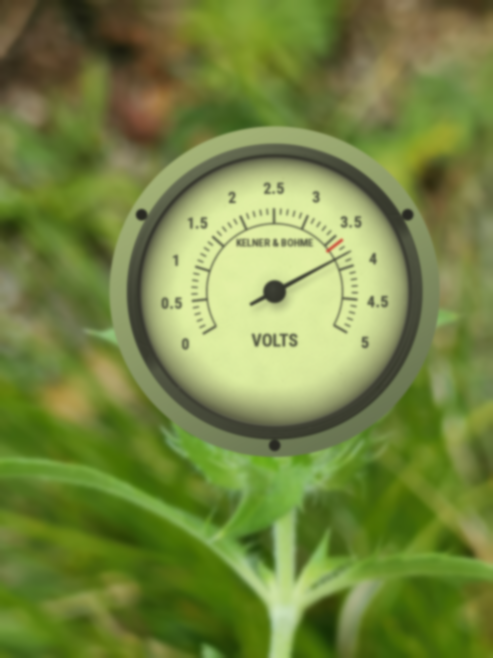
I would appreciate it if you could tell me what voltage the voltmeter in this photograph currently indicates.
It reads 3.8 V
